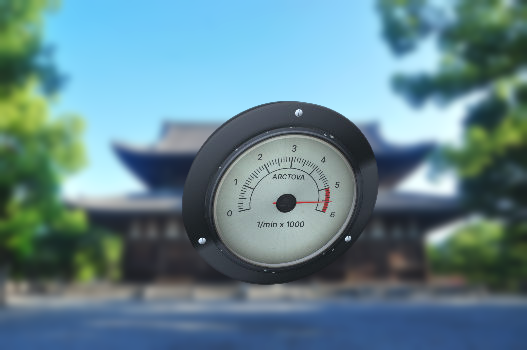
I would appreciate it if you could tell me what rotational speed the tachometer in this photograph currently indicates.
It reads 5500 rpm
